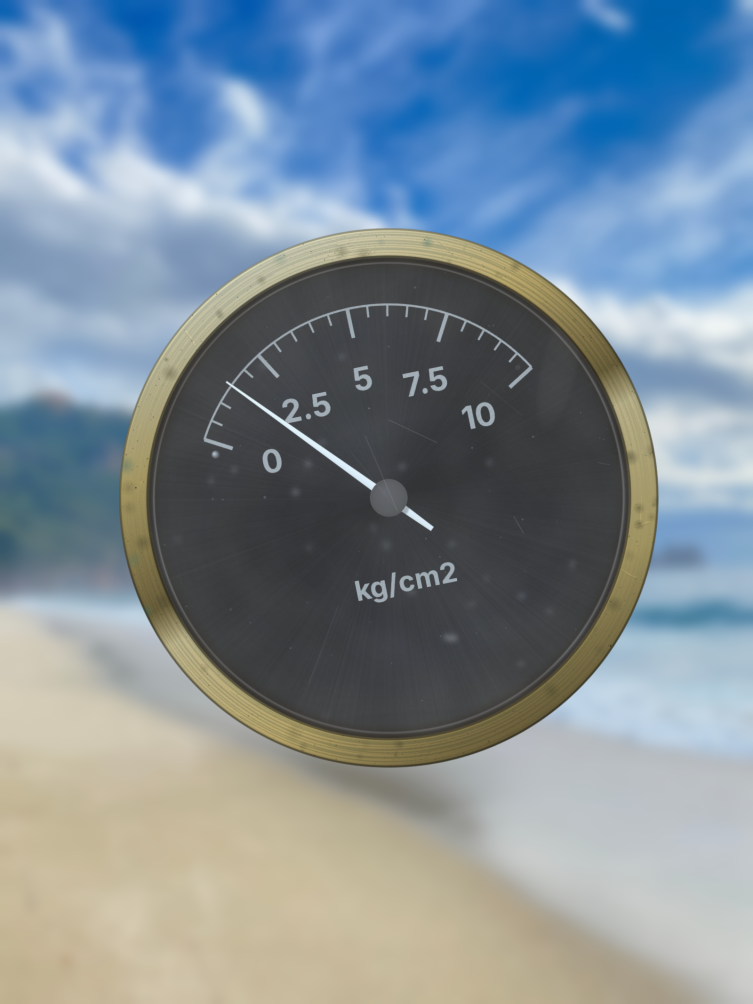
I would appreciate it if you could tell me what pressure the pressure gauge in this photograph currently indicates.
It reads 1.5 kg/cm²
